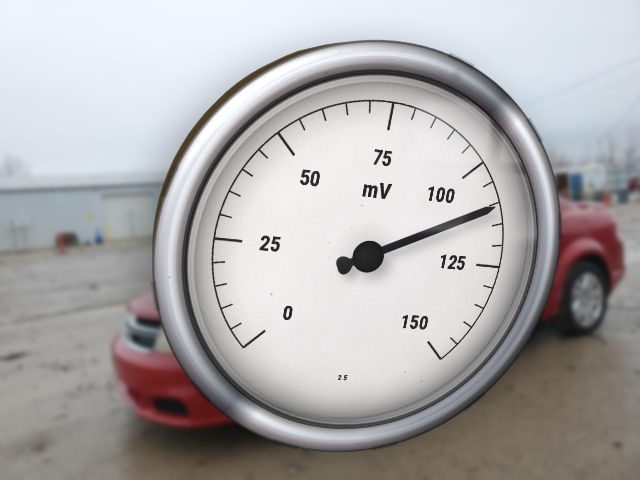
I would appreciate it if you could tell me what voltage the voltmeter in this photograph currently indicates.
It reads 110 mV
